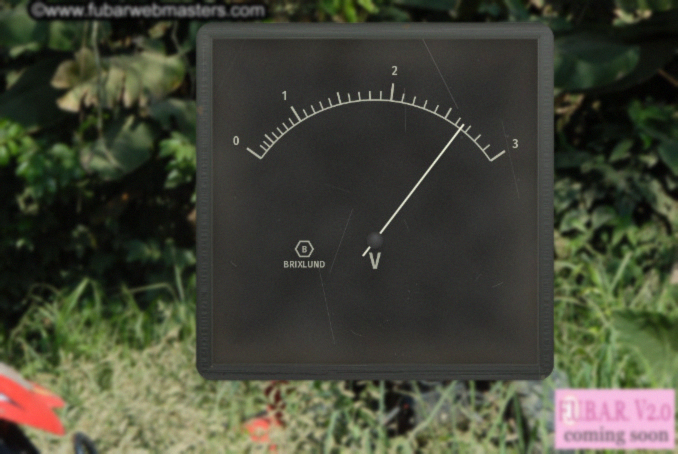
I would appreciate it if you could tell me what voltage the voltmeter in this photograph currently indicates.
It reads 2.65 V
